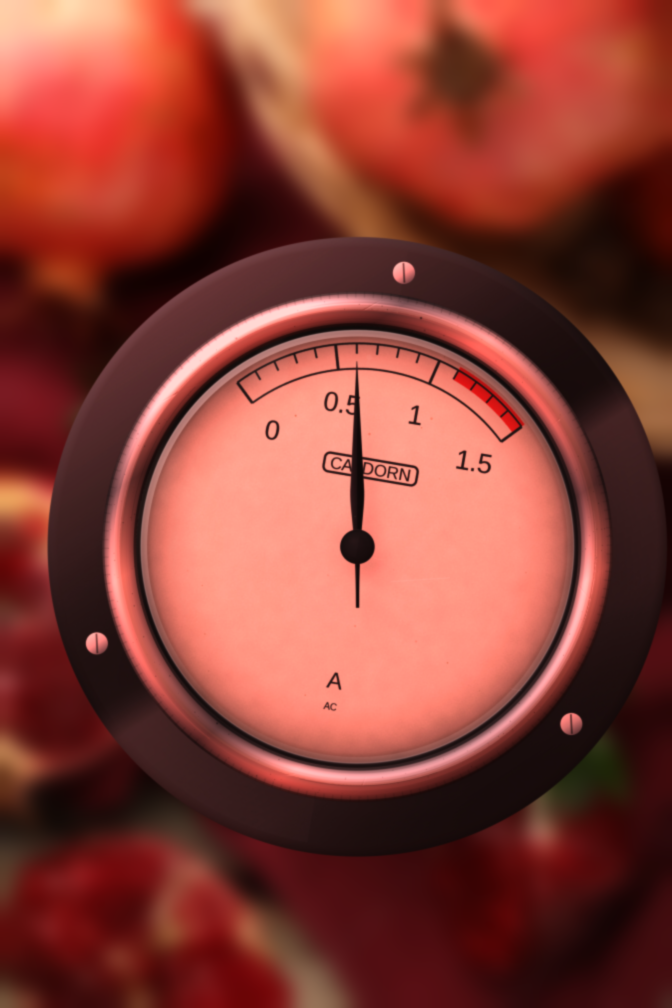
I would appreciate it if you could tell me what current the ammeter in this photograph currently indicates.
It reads 0.6 A
